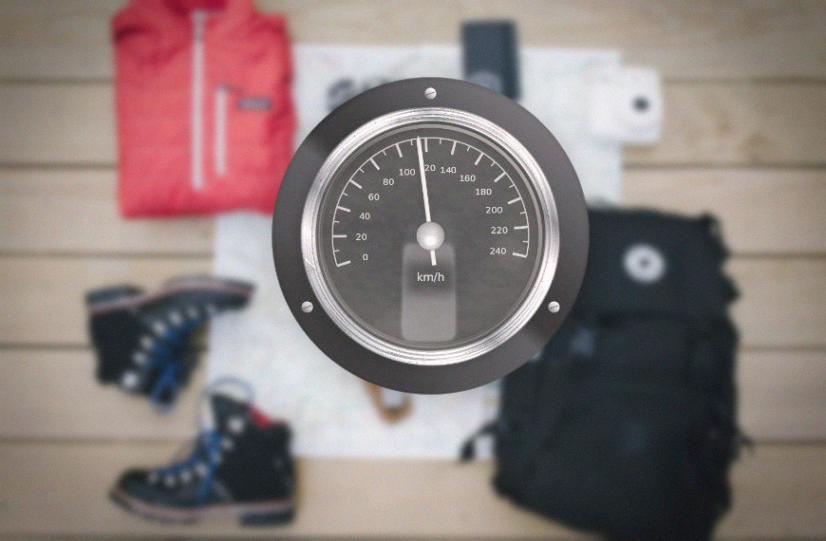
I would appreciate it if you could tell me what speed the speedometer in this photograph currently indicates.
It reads 115 km/h
